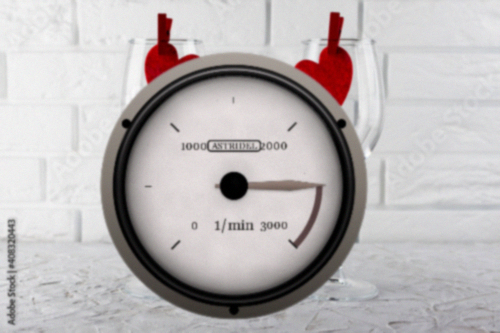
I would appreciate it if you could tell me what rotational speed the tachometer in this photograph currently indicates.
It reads 2500 rpm
